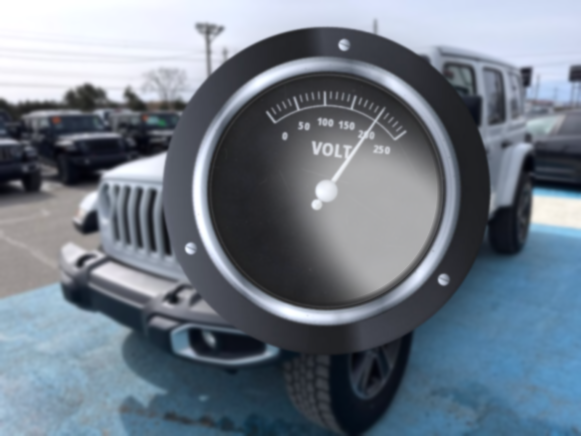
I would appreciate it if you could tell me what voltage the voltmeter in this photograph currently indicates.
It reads 200 V
